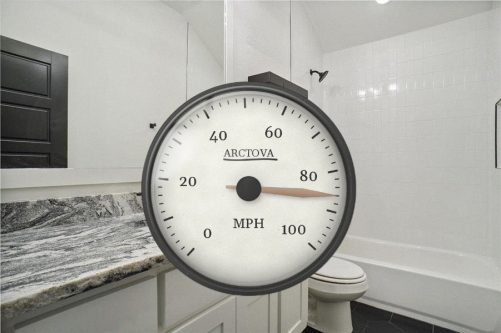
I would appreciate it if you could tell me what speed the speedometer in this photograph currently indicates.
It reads 86 mph
